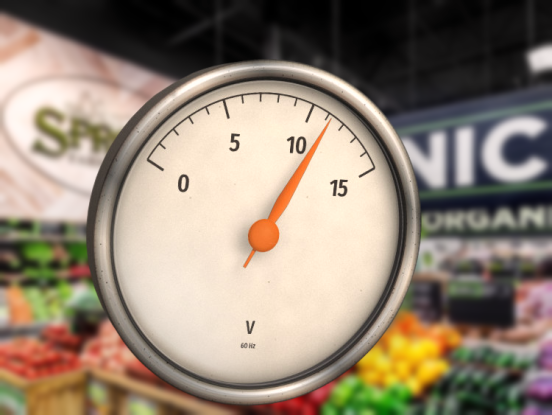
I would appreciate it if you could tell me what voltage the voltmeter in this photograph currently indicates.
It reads 11 V
